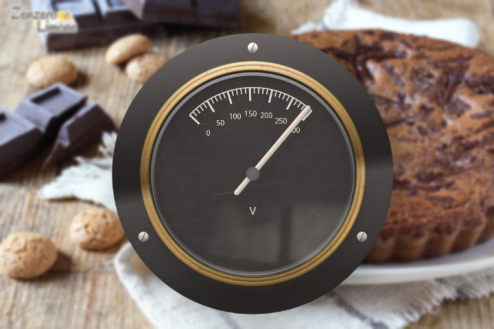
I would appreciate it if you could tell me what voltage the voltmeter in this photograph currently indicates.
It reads 290 V
